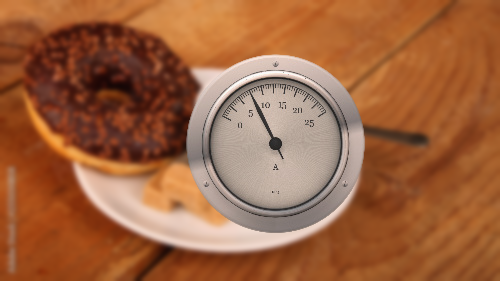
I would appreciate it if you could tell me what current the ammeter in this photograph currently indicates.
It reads 7.5 A
